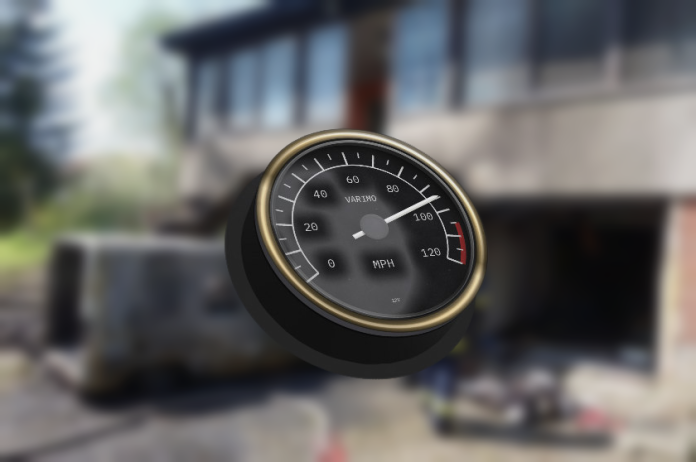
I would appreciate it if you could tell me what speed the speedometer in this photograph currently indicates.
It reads 95 mph
